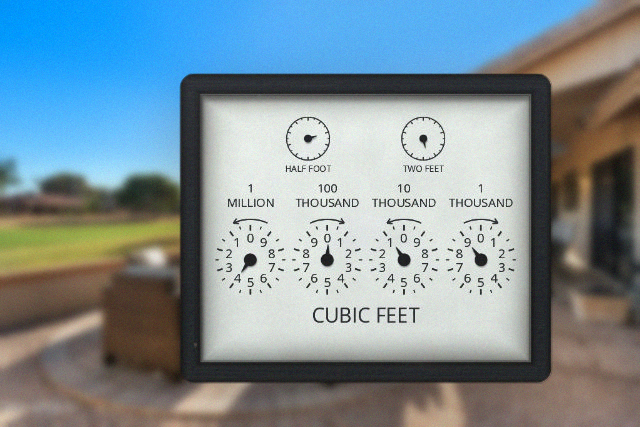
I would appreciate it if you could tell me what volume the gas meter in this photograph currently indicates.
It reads 400900 ft³
